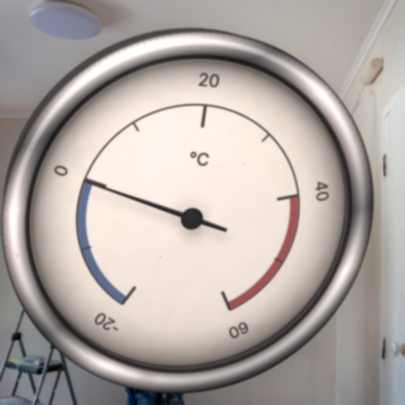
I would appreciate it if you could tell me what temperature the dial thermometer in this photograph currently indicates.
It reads 0 °C
